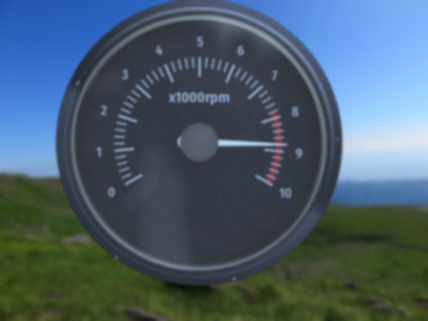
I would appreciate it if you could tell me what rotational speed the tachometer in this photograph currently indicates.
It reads 8800 rpm
